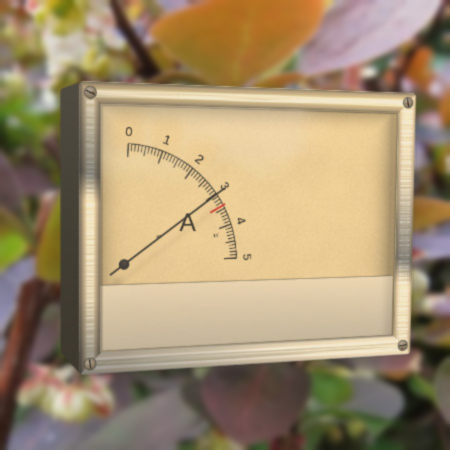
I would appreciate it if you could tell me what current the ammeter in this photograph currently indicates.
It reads 3 A
